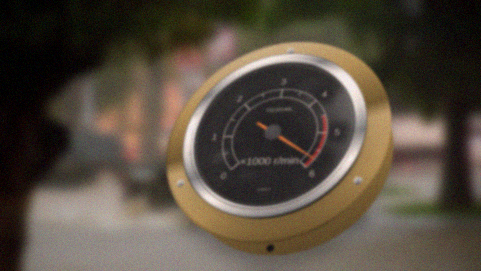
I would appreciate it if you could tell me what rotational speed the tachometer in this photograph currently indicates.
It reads 5750 rpm
